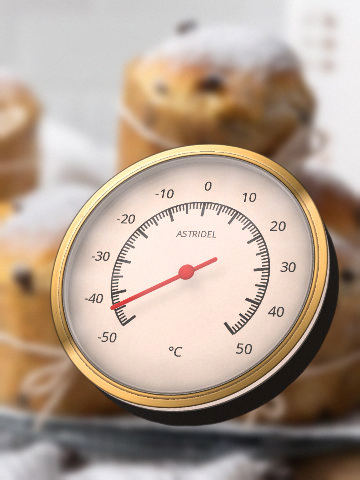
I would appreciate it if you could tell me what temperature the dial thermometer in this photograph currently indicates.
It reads -45 °C
